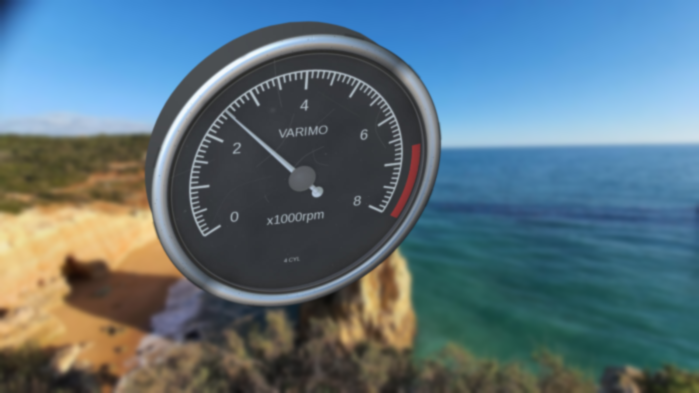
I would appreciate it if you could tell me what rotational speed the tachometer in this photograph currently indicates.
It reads 2500 rpm
